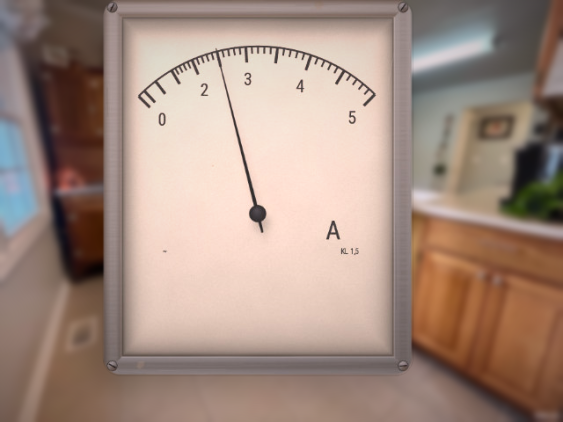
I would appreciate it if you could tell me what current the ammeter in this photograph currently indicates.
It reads 2.5 A
